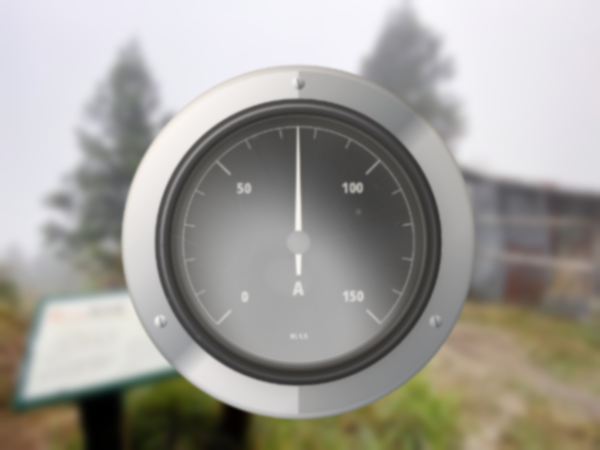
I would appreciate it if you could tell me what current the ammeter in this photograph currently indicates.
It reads 75 A
